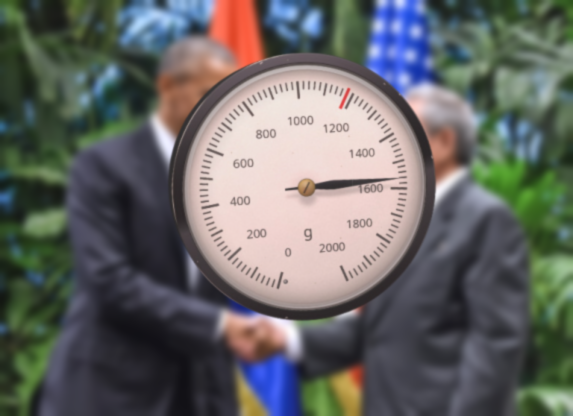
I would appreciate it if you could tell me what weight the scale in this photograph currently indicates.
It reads 1560 g
